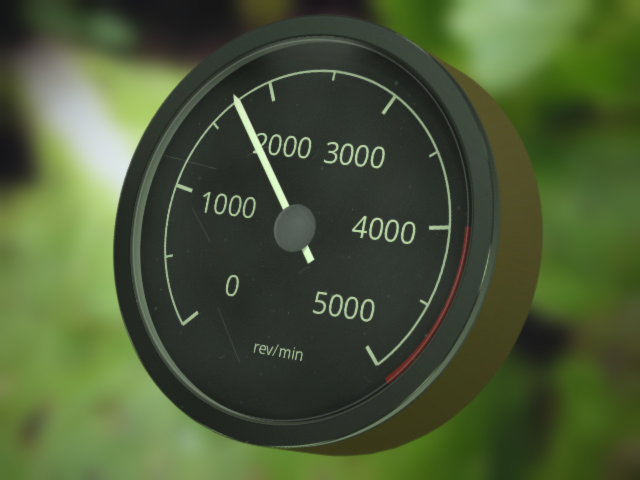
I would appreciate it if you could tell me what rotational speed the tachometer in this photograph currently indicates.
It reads 1750 rpm
